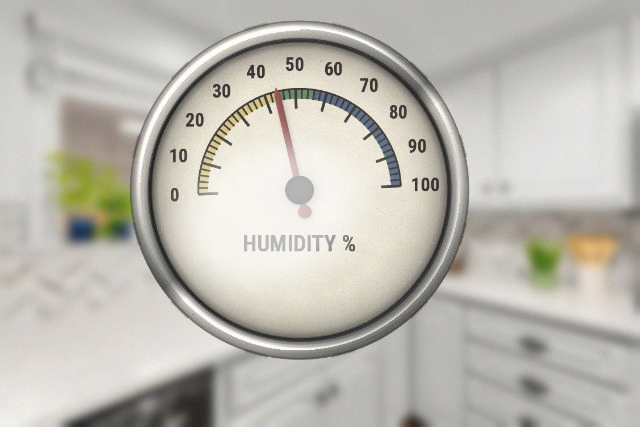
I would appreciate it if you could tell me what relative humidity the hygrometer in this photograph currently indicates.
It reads 44 %
